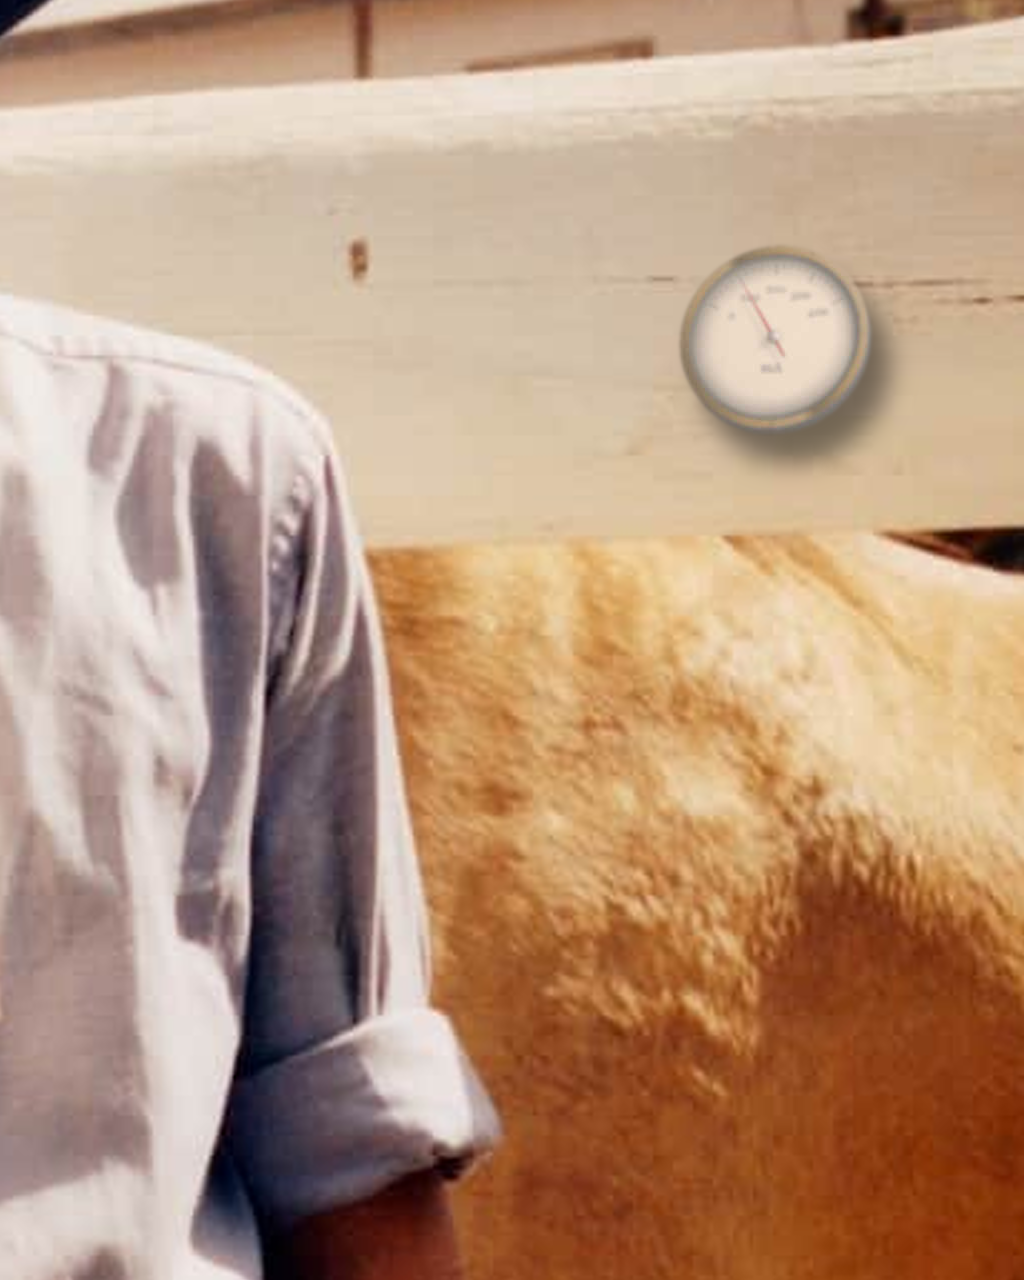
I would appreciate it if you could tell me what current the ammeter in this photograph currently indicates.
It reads 100 mA
